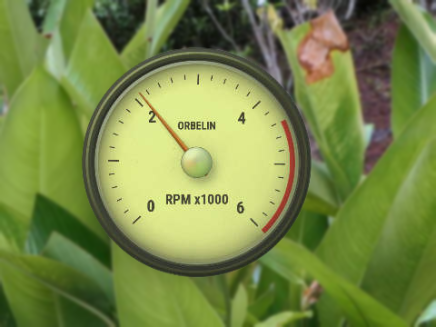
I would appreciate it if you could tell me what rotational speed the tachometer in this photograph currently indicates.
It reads 2100 rpm
